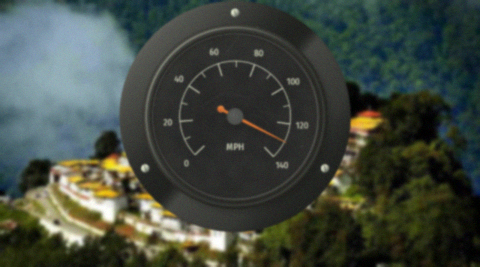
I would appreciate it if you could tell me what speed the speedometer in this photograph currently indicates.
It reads 130 mph
